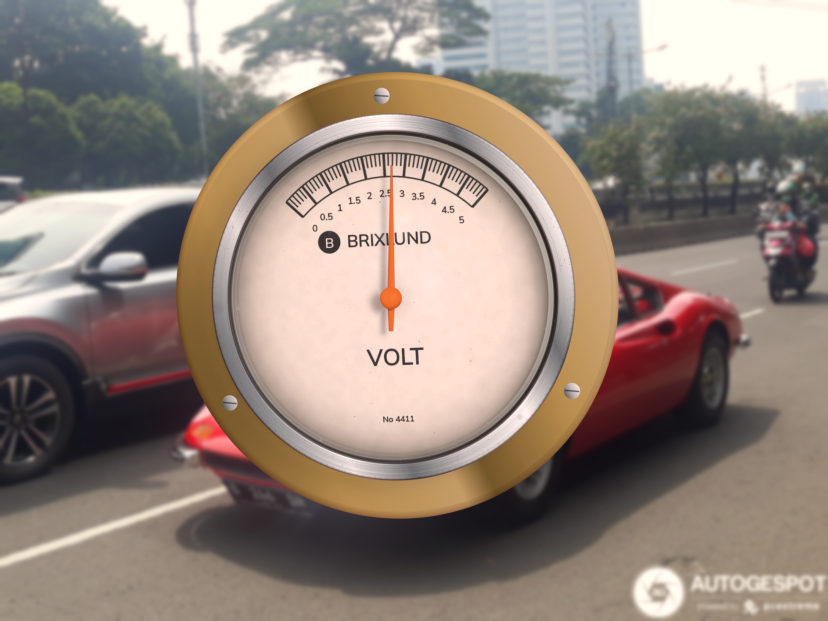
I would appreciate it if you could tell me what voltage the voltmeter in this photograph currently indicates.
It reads 2.7 V
